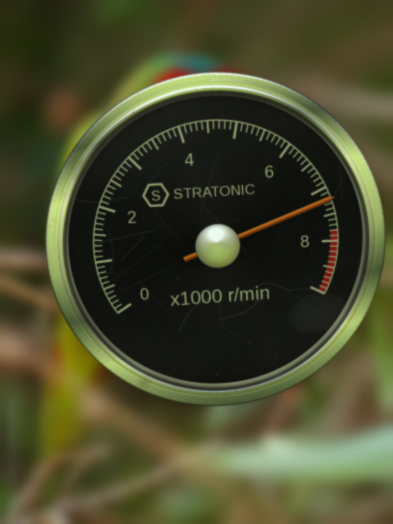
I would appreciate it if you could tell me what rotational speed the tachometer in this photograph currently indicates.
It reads 7200 rpm
